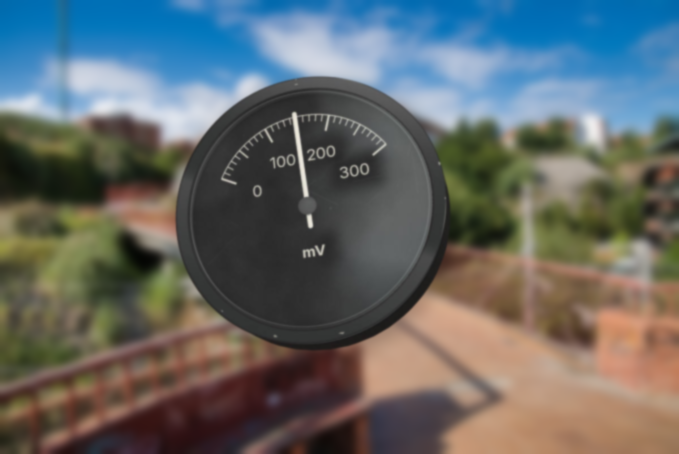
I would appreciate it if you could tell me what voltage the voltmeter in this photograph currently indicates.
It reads 150 mV
